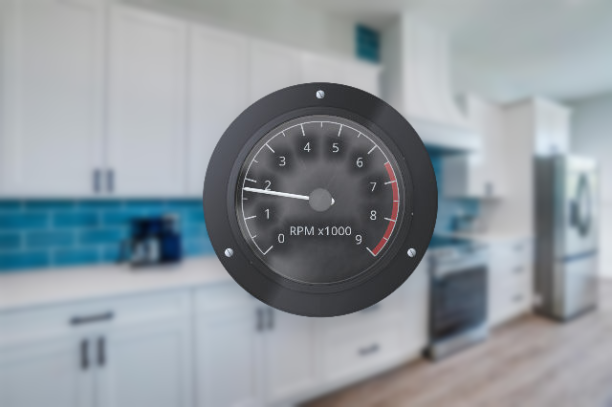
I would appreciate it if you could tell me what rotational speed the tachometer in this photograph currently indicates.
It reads 1750 rpm
